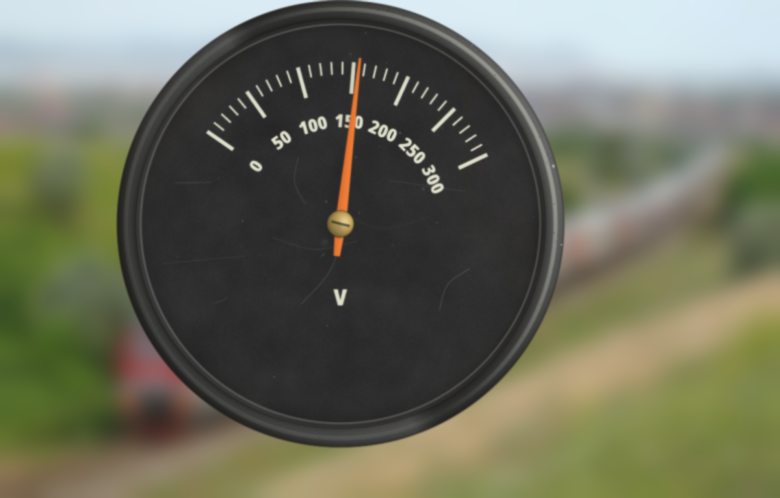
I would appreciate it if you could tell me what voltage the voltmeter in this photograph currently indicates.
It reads 155 V
